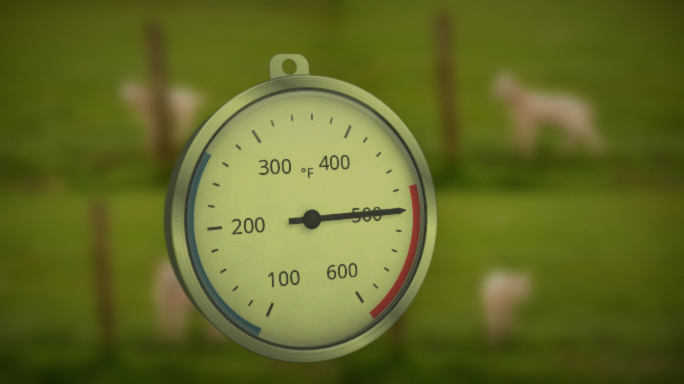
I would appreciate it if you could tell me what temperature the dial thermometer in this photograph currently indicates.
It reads 500 °F
